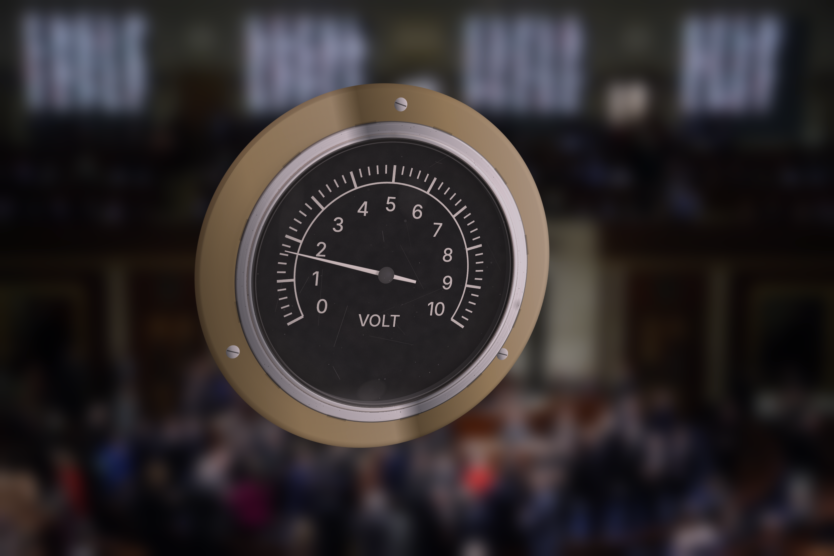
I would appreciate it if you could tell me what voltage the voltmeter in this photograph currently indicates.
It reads 1.7 V
